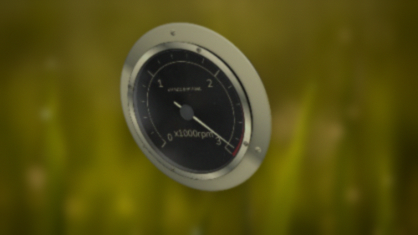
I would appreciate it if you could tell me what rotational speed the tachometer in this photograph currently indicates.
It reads 2900 rpm
